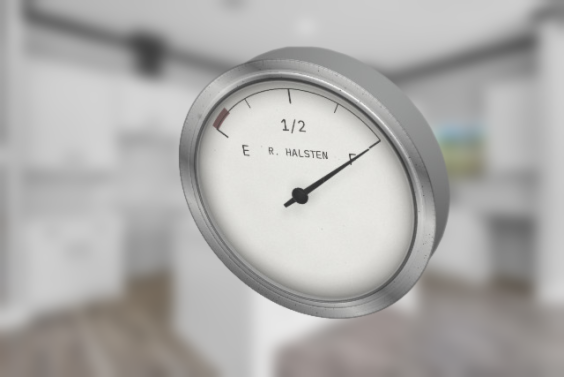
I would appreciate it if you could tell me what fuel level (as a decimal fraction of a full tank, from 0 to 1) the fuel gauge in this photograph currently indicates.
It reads 1
